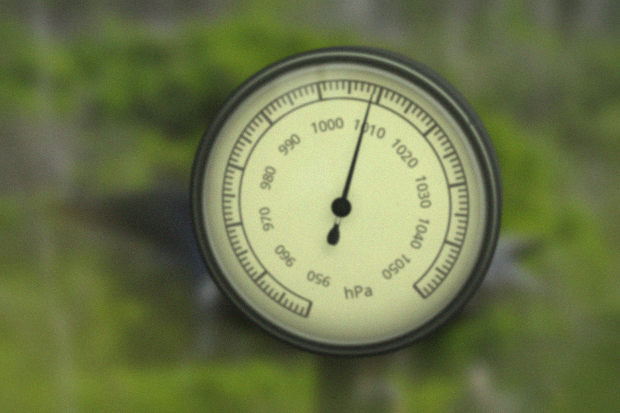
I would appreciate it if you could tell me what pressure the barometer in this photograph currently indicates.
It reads 1009 hPa
